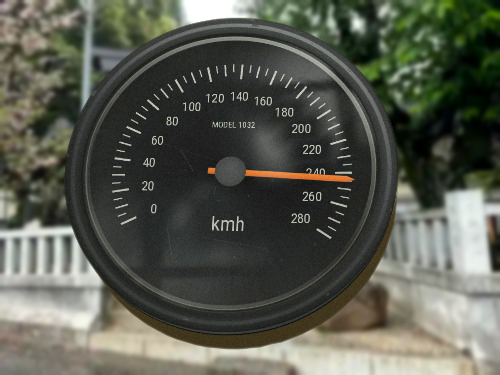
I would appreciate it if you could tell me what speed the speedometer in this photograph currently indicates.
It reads 245 km/h
